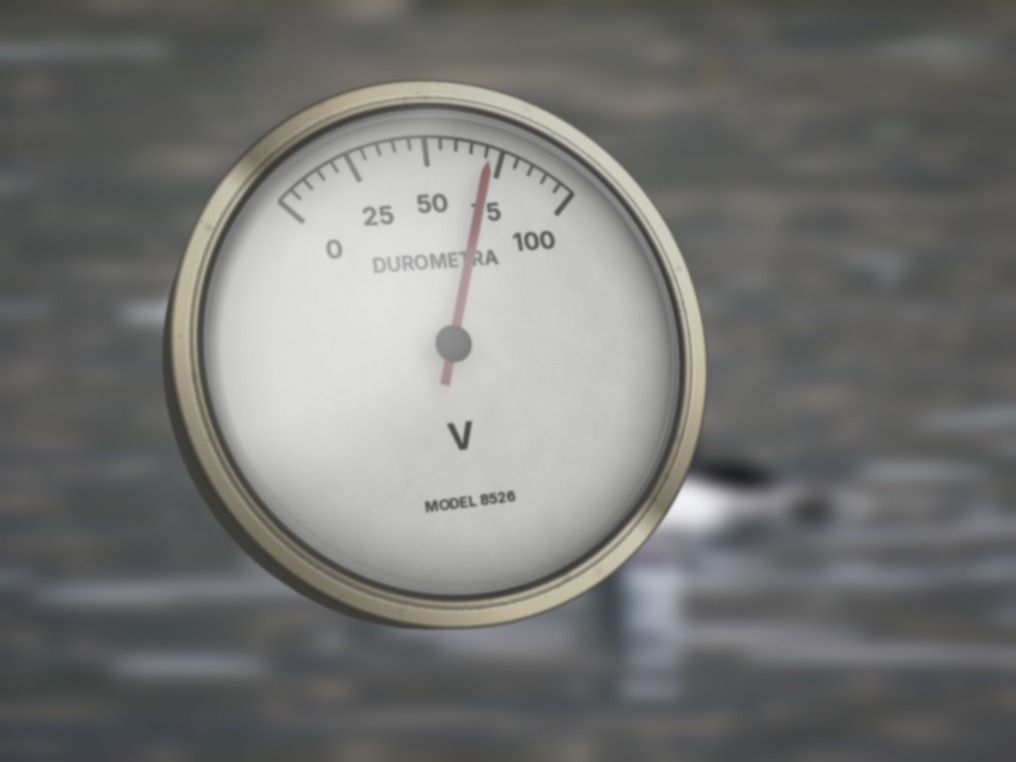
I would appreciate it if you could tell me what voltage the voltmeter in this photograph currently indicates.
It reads 70 V
